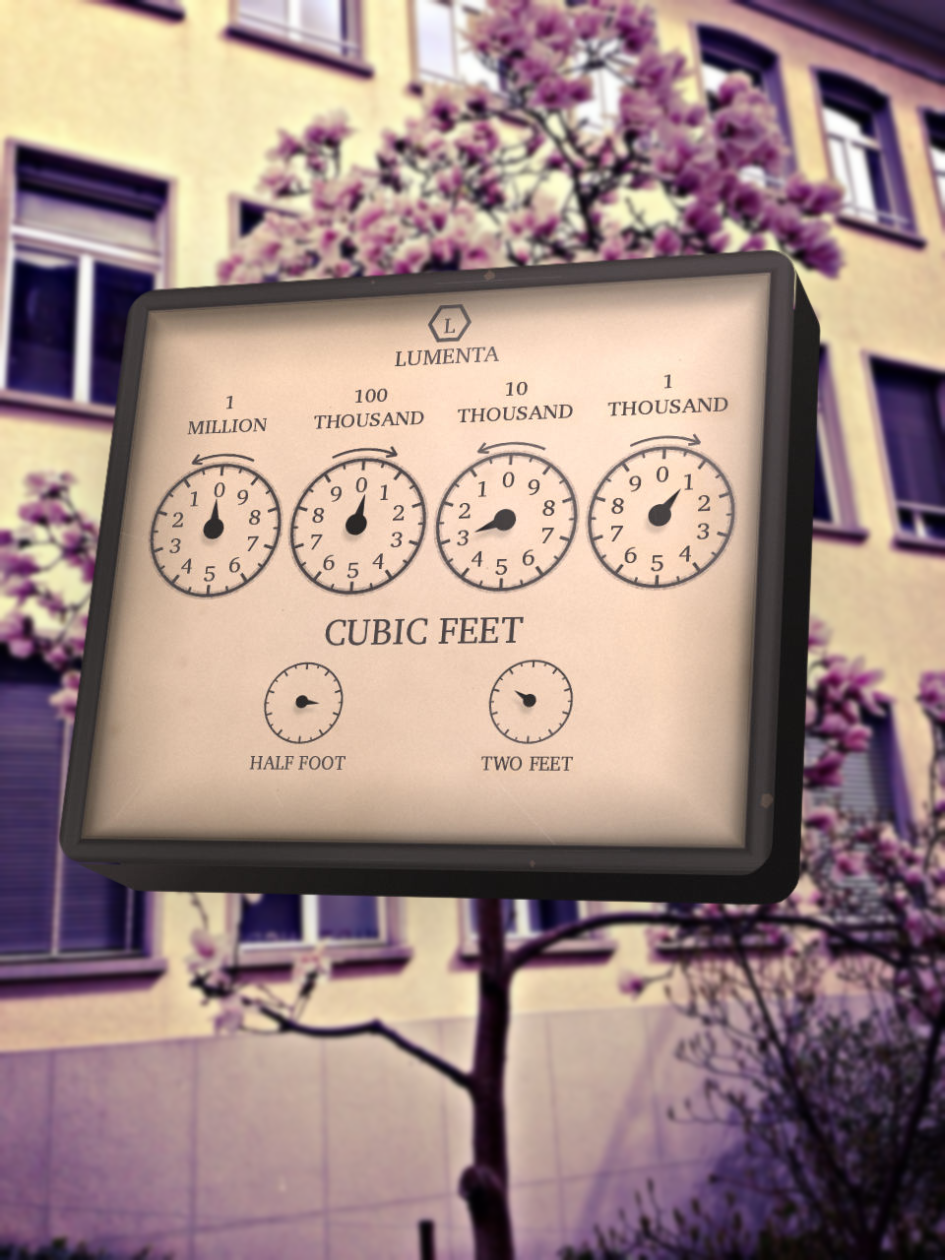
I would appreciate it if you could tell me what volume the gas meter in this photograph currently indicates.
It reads 3100 ft³
